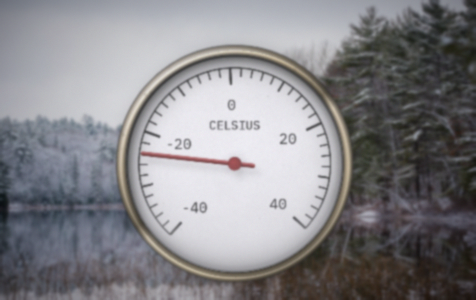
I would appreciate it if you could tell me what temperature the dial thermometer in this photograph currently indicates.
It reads -24 °C
